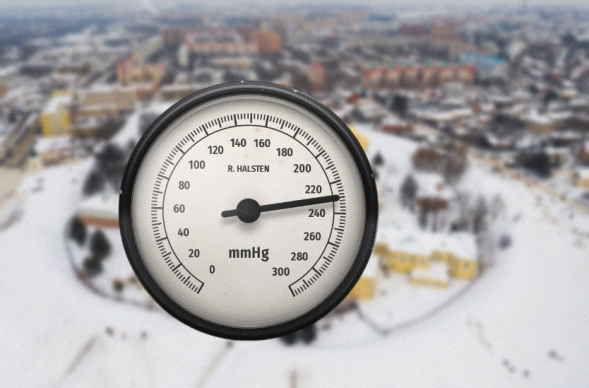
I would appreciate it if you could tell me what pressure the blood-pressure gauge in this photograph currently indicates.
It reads 230 mmHg
